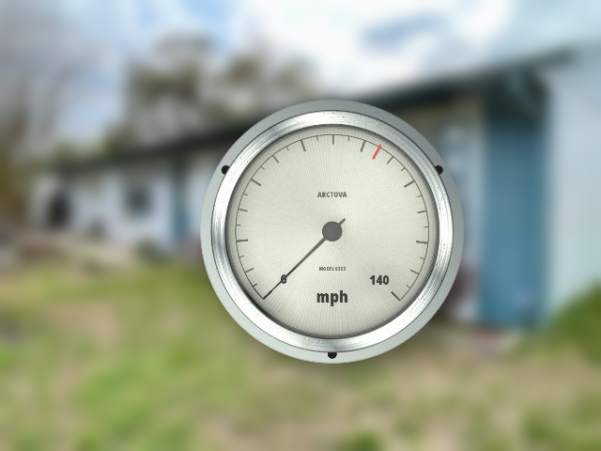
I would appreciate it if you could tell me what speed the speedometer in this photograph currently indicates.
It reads 0 mph
